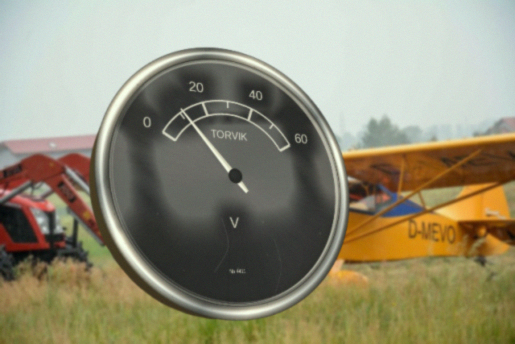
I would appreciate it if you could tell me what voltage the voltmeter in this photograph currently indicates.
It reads 10 V
